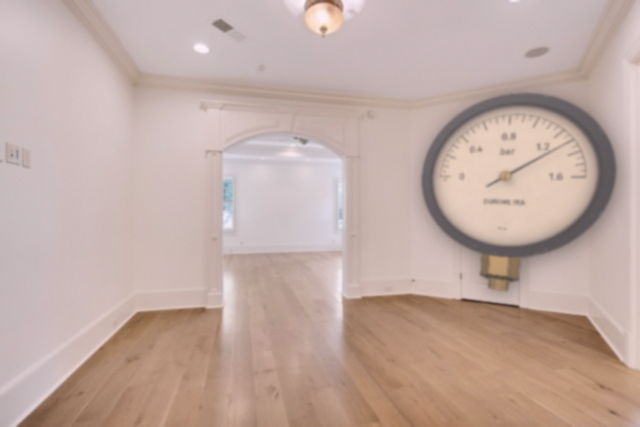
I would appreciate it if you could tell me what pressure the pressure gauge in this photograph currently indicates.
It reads 1.3 bar
